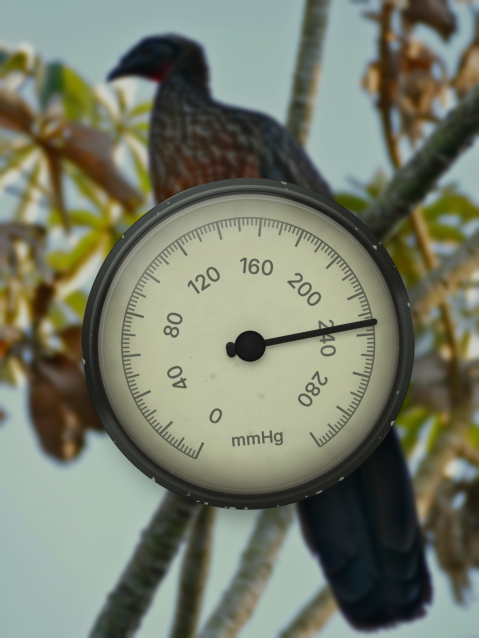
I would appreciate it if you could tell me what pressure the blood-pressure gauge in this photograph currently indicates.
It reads 234 mmHg
